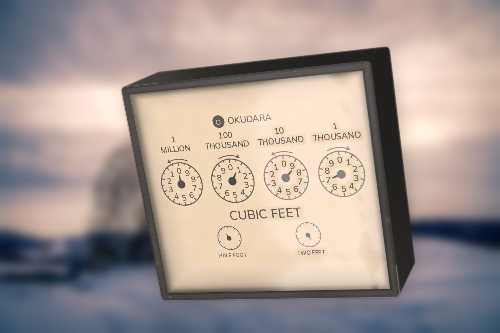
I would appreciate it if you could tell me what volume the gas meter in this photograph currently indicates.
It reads 8700 ft³
